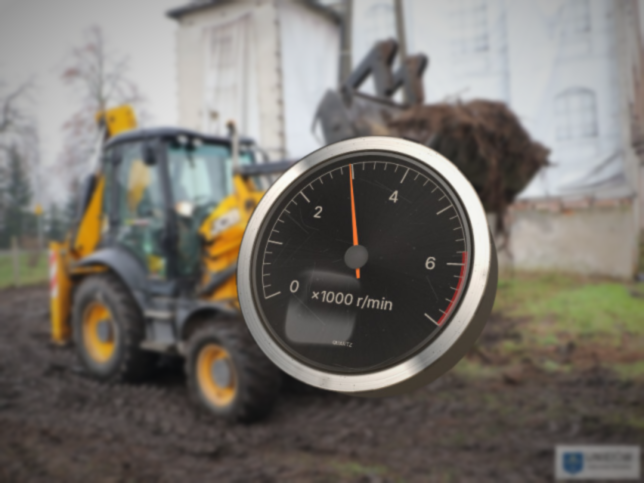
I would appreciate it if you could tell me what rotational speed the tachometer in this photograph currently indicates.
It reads 3000 rpm
